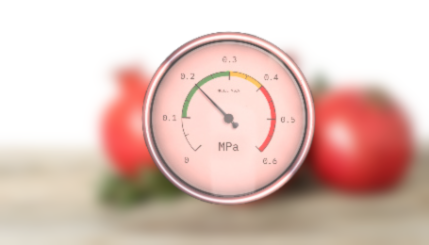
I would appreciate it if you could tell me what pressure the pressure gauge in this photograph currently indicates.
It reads 0.2 MPa
